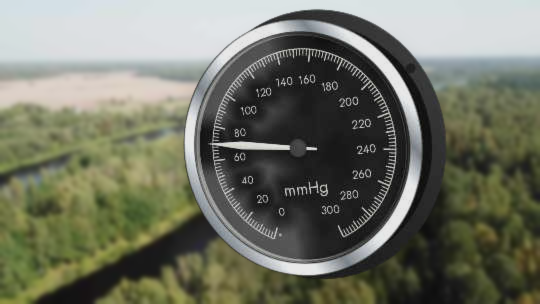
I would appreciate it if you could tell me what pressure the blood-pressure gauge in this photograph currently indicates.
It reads 70 mmHg
